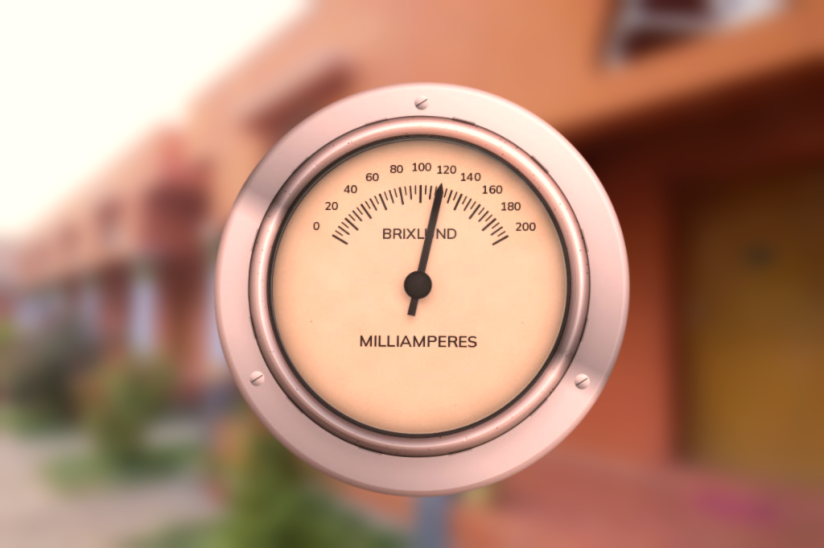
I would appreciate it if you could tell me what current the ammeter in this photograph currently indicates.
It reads 120 mA
